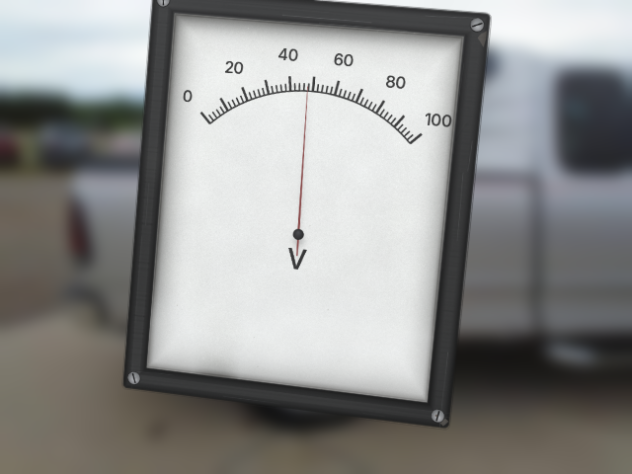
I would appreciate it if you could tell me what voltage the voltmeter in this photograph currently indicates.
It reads 48 V
